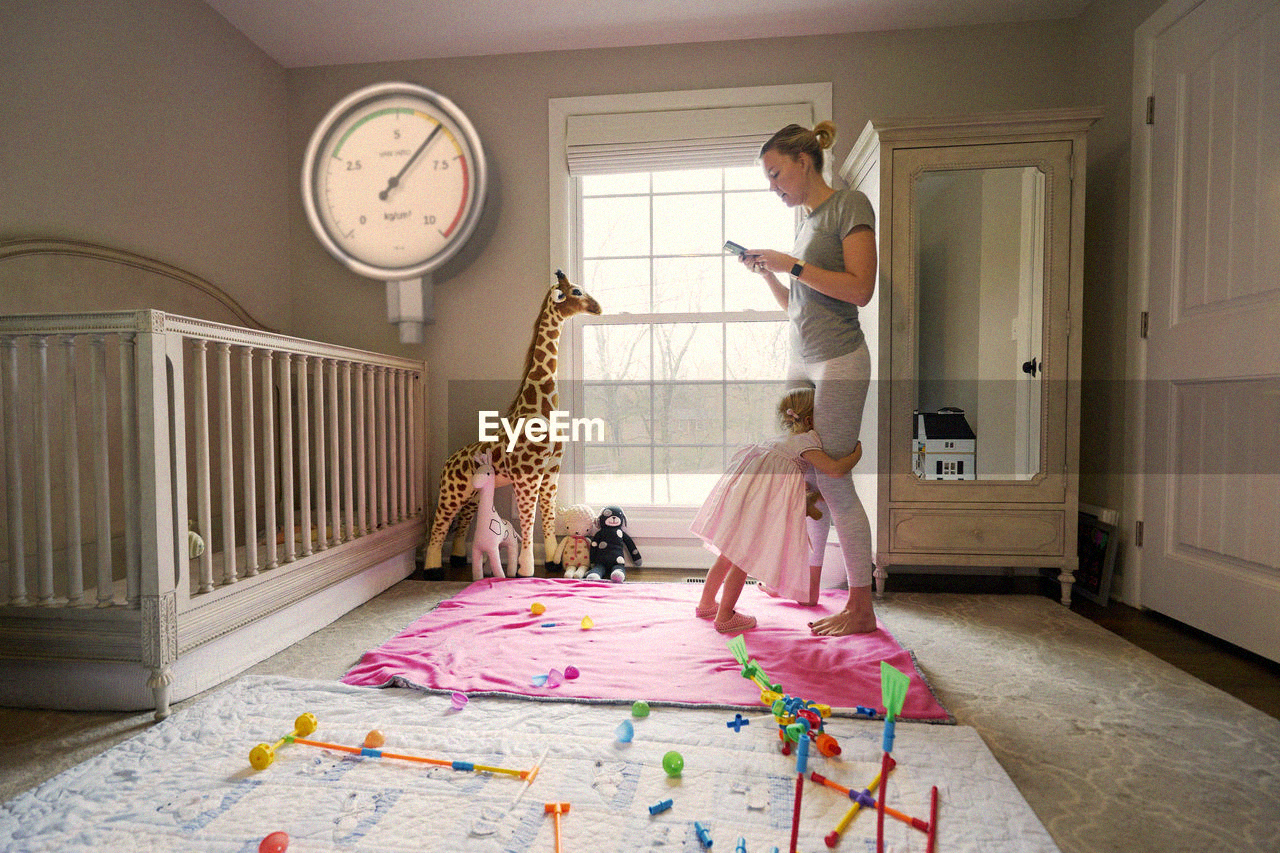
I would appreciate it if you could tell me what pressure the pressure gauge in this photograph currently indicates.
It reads 6.5 kg/cm²
